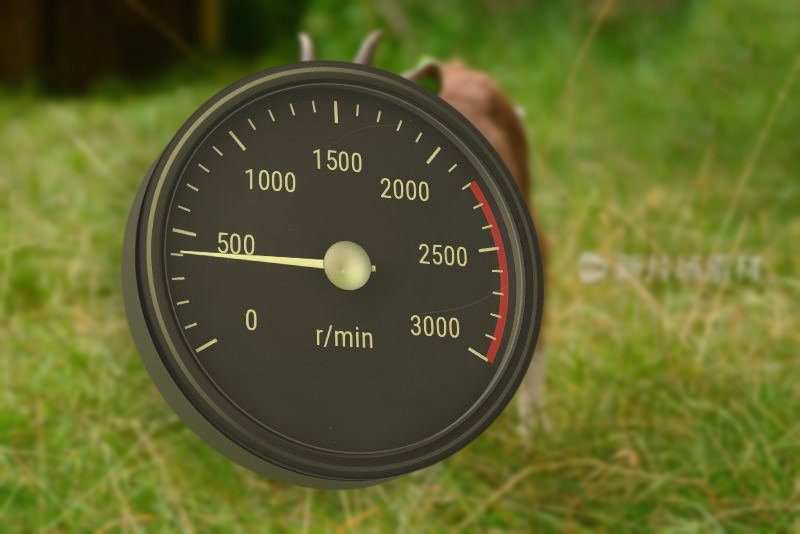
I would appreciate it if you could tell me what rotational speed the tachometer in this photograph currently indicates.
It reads 400 rpm
